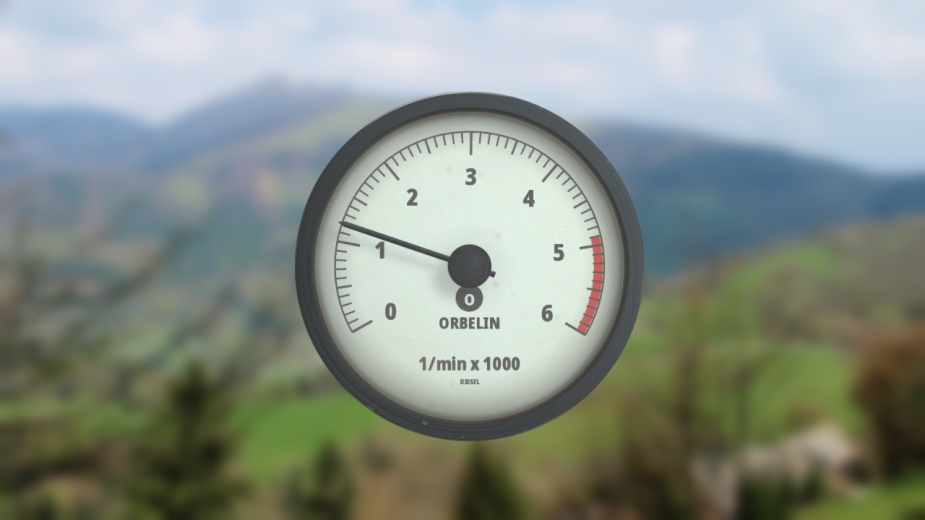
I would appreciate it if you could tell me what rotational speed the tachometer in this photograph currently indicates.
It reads 1200 rpm
